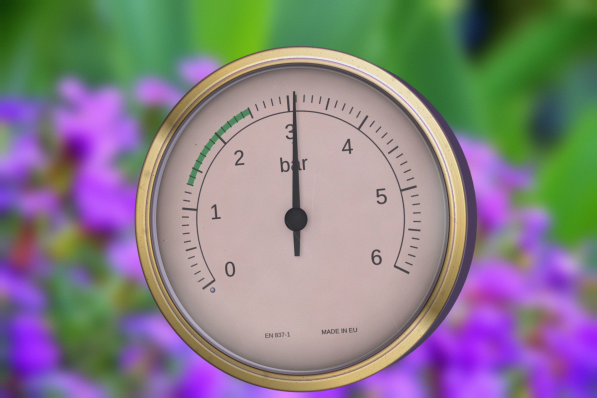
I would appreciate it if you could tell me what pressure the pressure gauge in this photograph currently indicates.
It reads 3.1 bar
